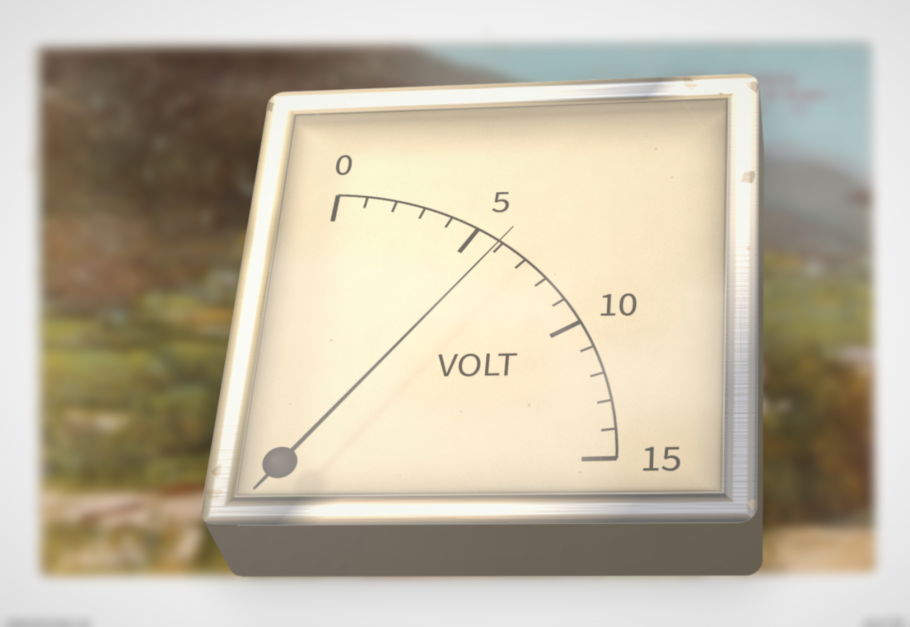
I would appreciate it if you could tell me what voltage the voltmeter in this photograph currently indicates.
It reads 6 V
